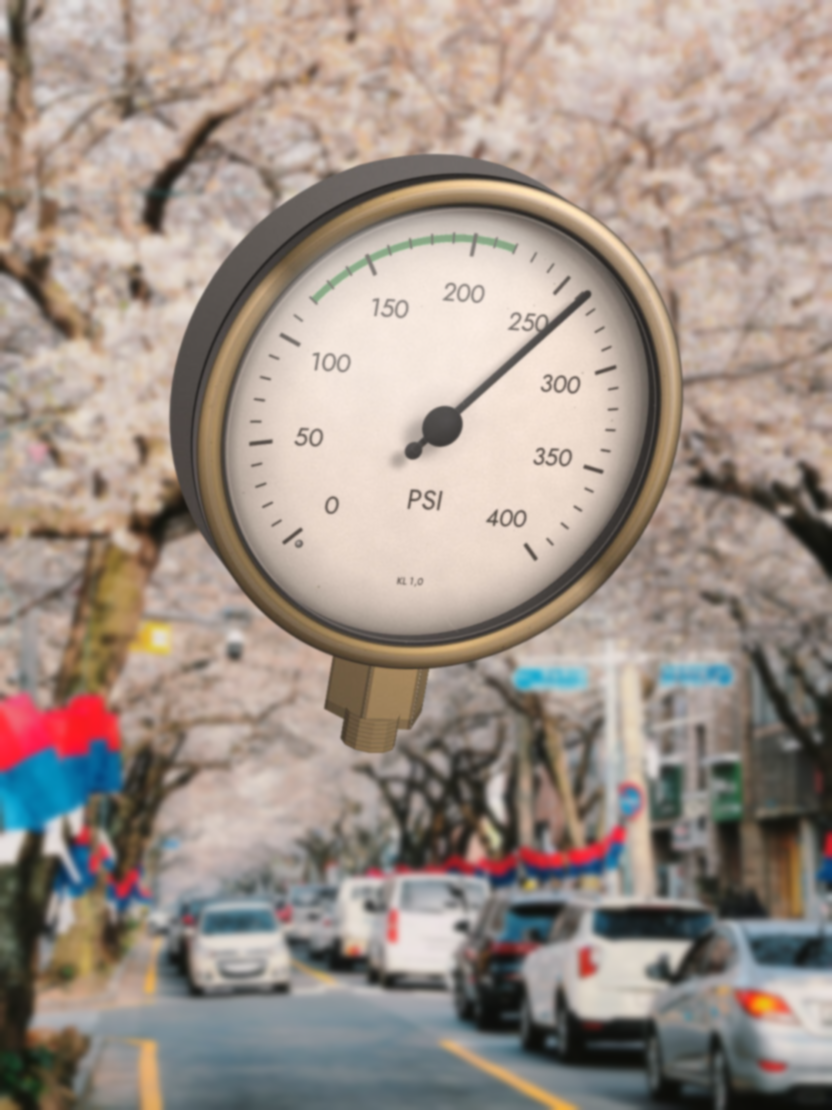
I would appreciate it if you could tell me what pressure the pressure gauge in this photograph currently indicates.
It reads 260 psi
